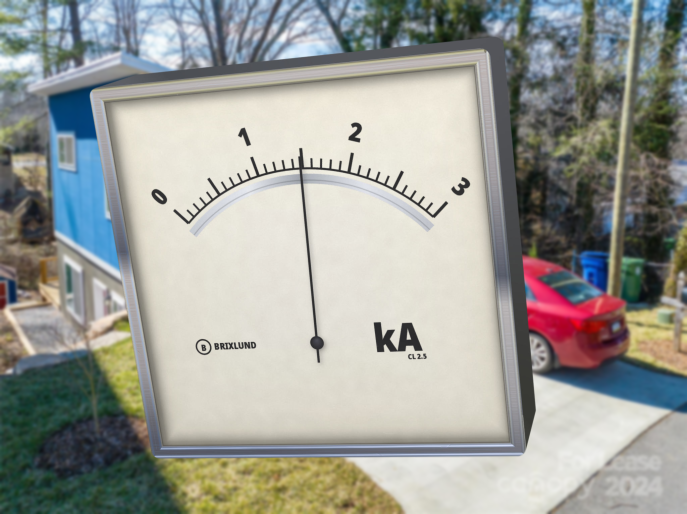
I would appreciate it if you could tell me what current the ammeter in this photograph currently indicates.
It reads 1.5 kA
